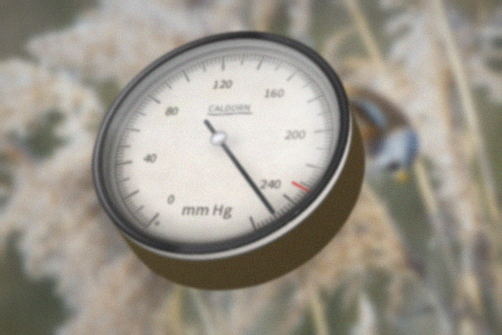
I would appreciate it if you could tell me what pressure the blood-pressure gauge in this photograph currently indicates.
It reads 250 mmHg
